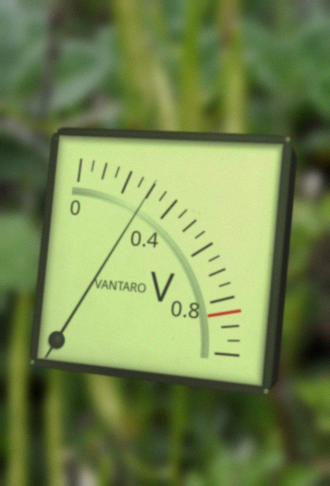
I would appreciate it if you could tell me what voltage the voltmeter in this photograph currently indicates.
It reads 0.3 V
